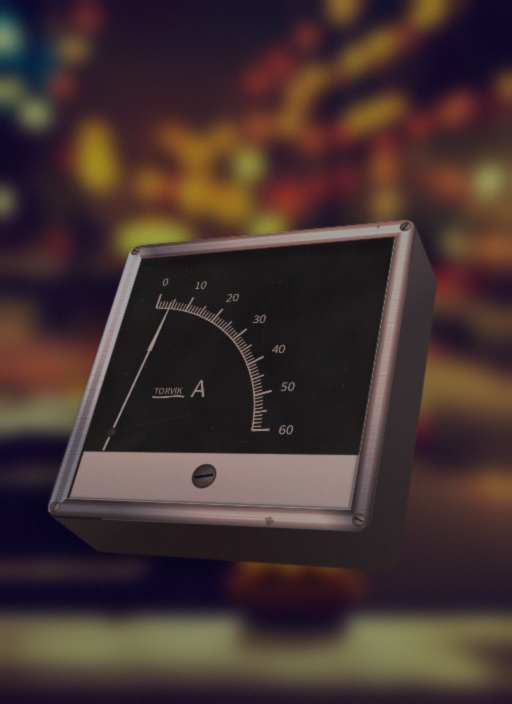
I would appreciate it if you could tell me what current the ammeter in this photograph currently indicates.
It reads 5 A
